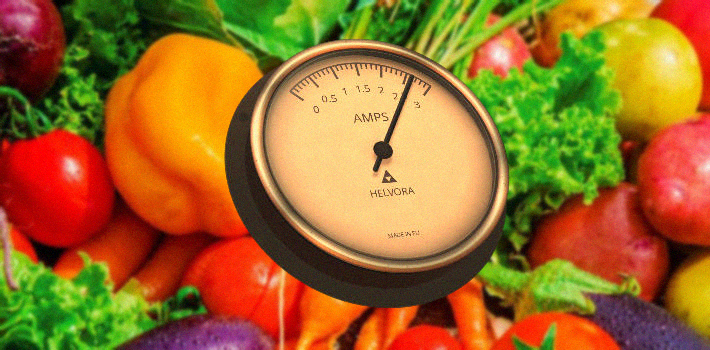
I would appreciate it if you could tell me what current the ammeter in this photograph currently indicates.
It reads 2.6 A
